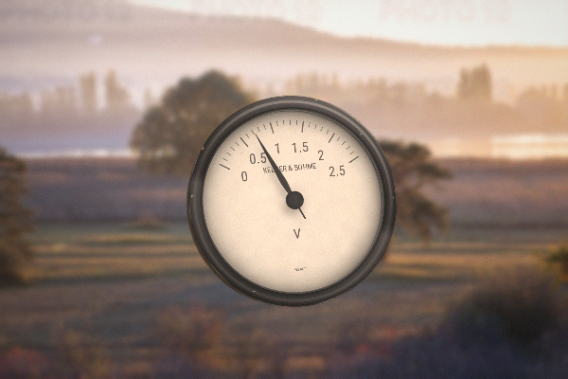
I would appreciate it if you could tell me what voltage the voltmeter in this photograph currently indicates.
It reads 0.7 V
